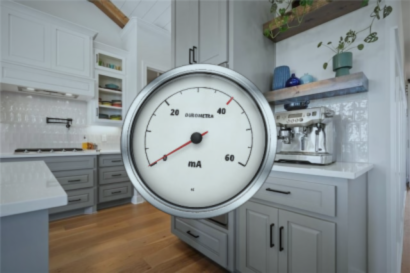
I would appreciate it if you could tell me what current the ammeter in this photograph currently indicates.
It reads 0 mA
